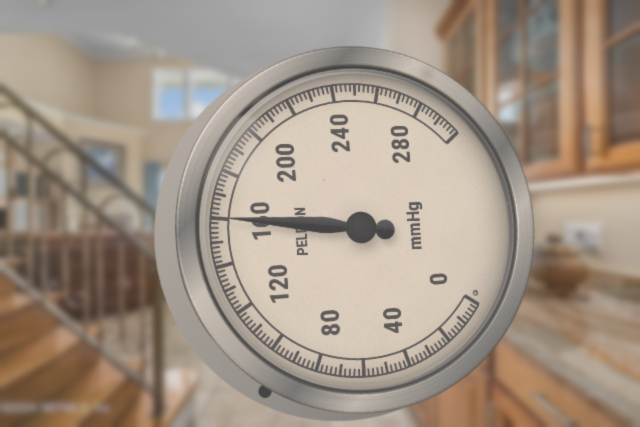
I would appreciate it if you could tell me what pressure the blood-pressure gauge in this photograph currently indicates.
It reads 160 mmHg
